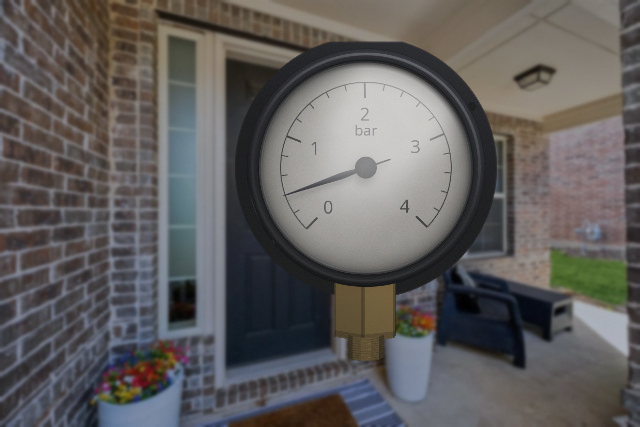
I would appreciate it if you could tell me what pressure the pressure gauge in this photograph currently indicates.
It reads 0.4 bar
